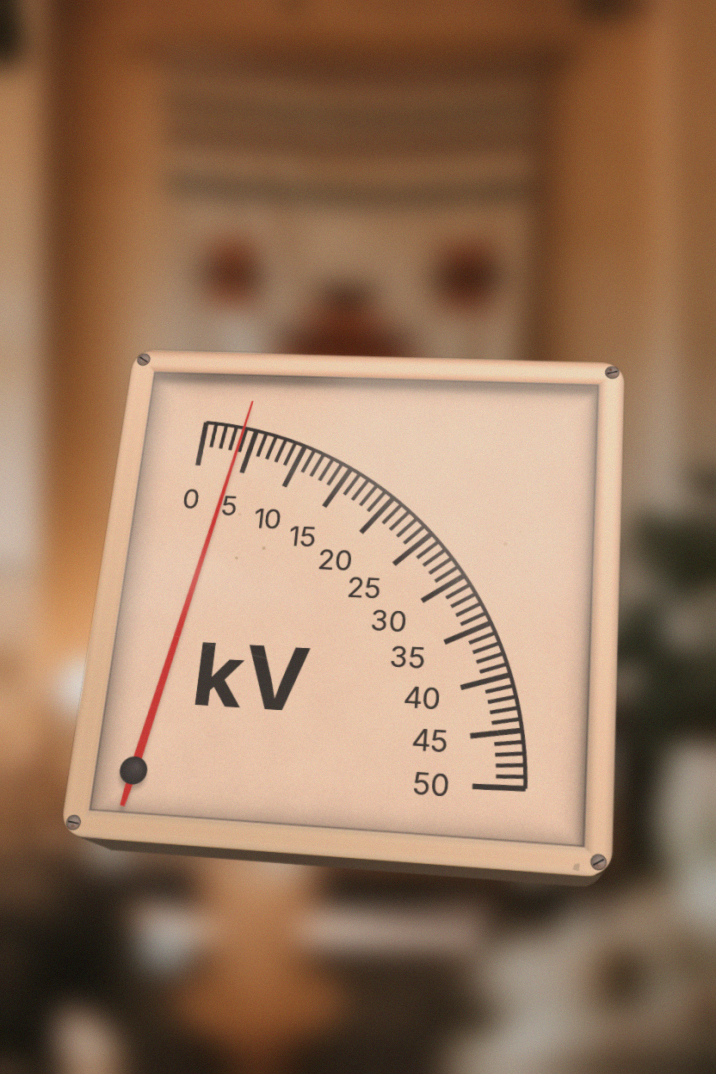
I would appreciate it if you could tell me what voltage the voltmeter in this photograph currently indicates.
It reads 4 kV
